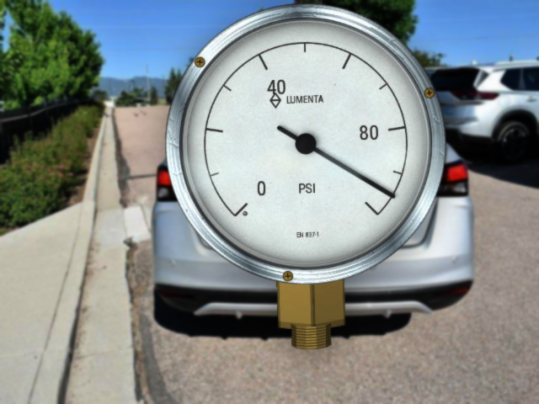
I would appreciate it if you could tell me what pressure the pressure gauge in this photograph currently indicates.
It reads 95 psi
